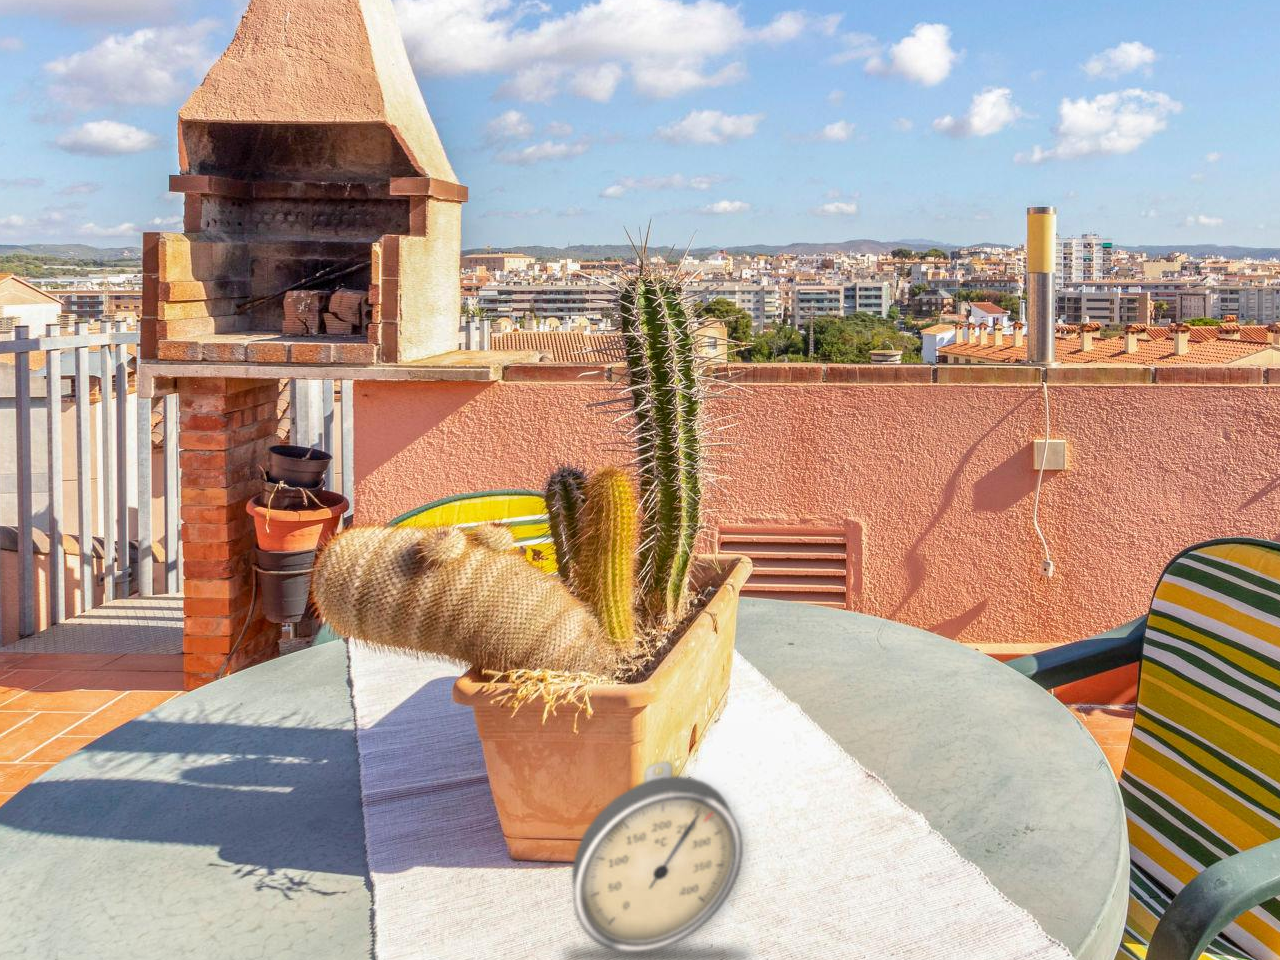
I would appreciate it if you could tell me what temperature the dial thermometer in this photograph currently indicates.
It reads 250 °C
